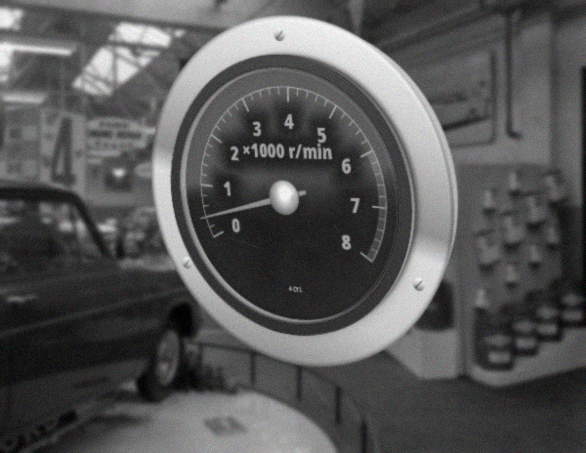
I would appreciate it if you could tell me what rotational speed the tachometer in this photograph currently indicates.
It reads 400 rpm
